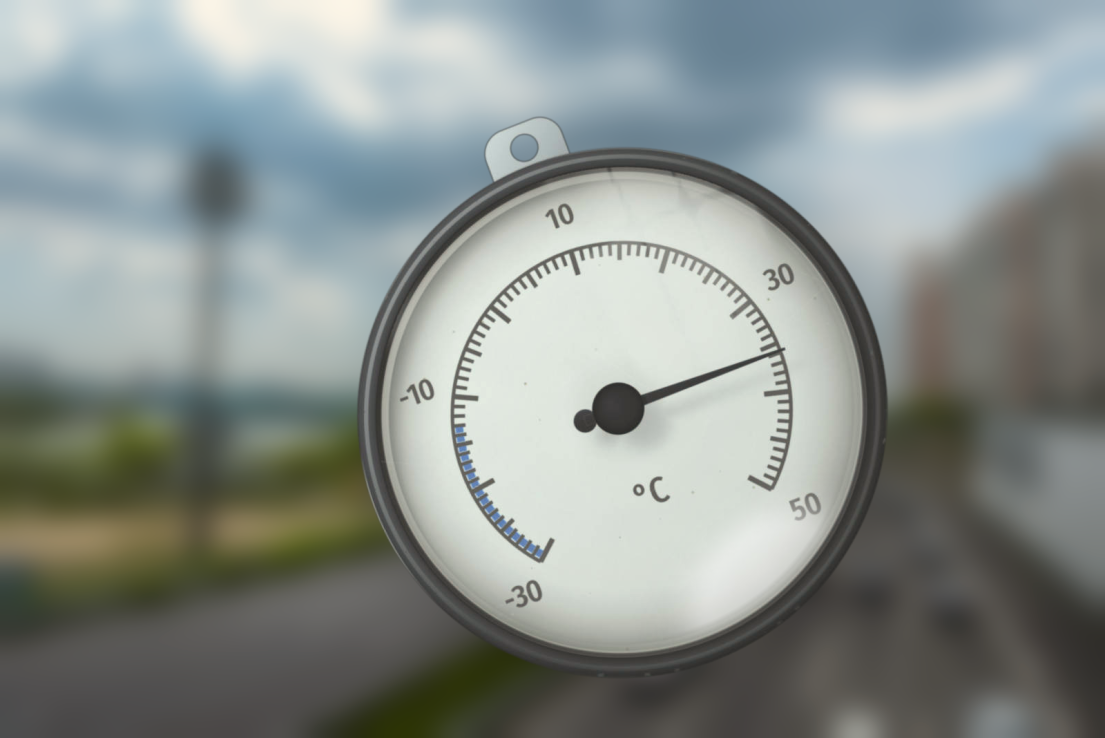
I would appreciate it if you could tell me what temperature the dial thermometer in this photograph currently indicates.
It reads 36 °C
